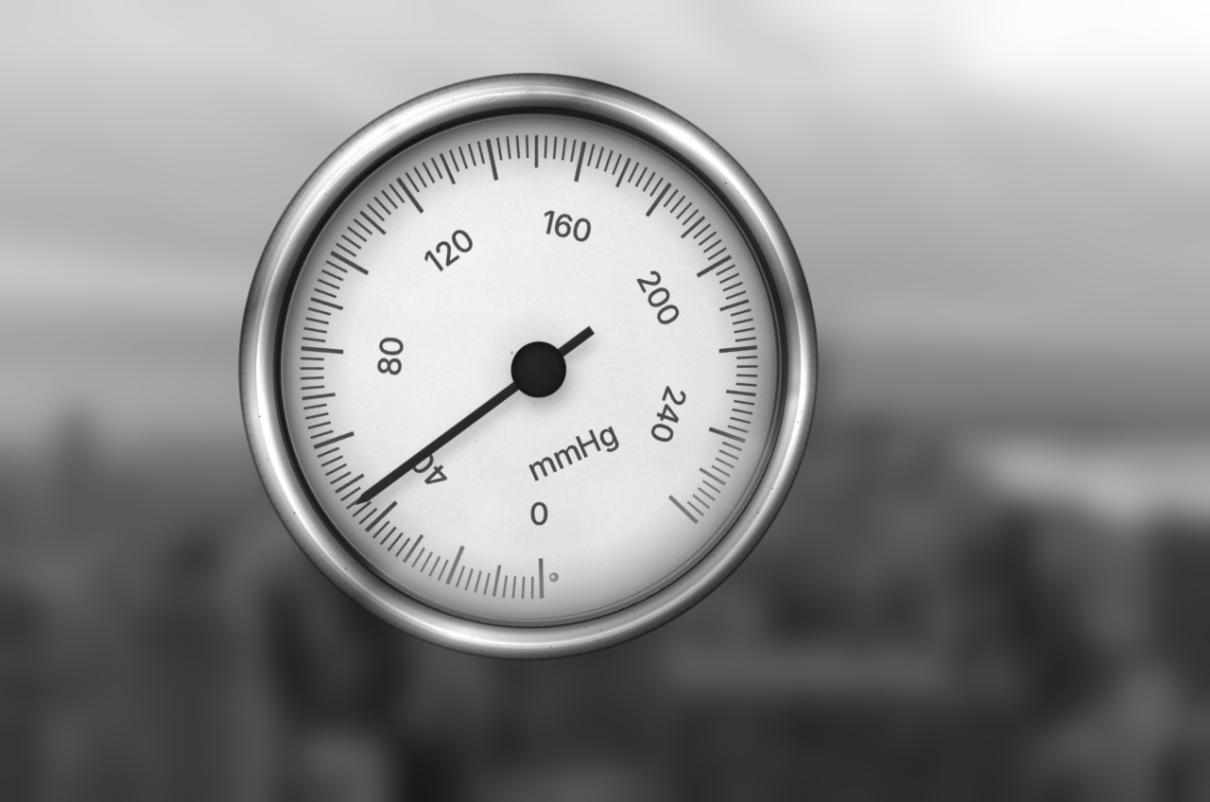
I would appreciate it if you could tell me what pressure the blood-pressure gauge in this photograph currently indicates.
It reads 46 mmHg
